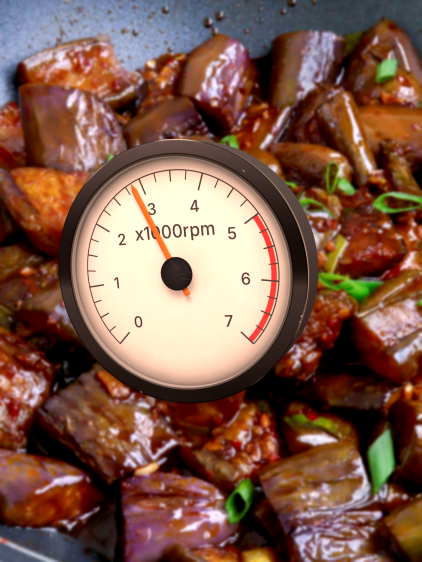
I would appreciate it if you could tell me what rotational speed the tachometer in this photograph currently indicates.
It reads 2875 rpm
